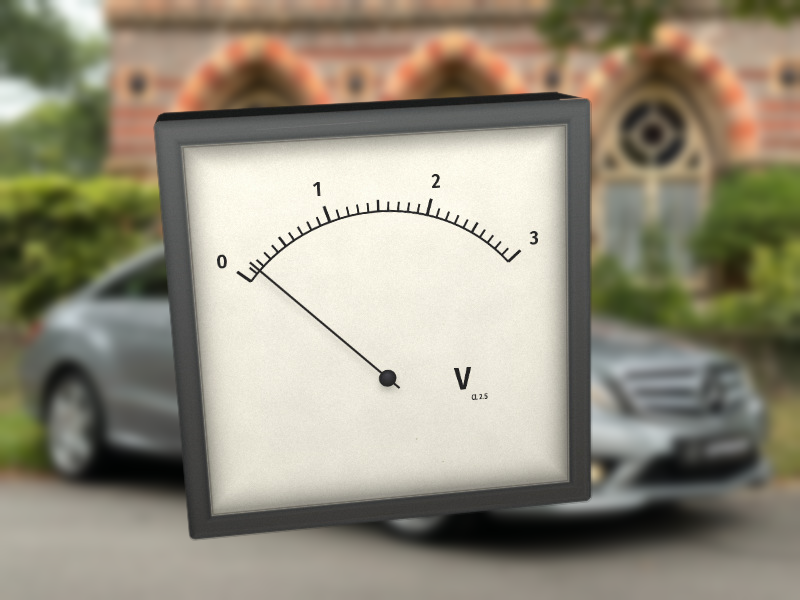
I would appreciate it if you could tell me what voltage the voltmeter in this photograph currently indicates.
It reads 0.15 V
